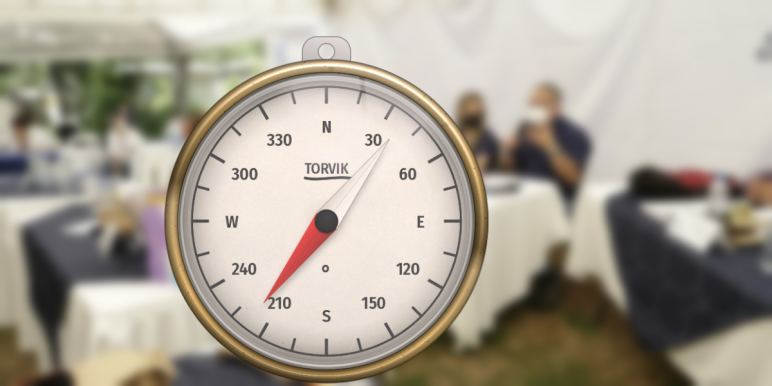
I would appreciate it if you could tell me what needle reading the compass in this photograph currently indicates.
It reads 217.5 °
